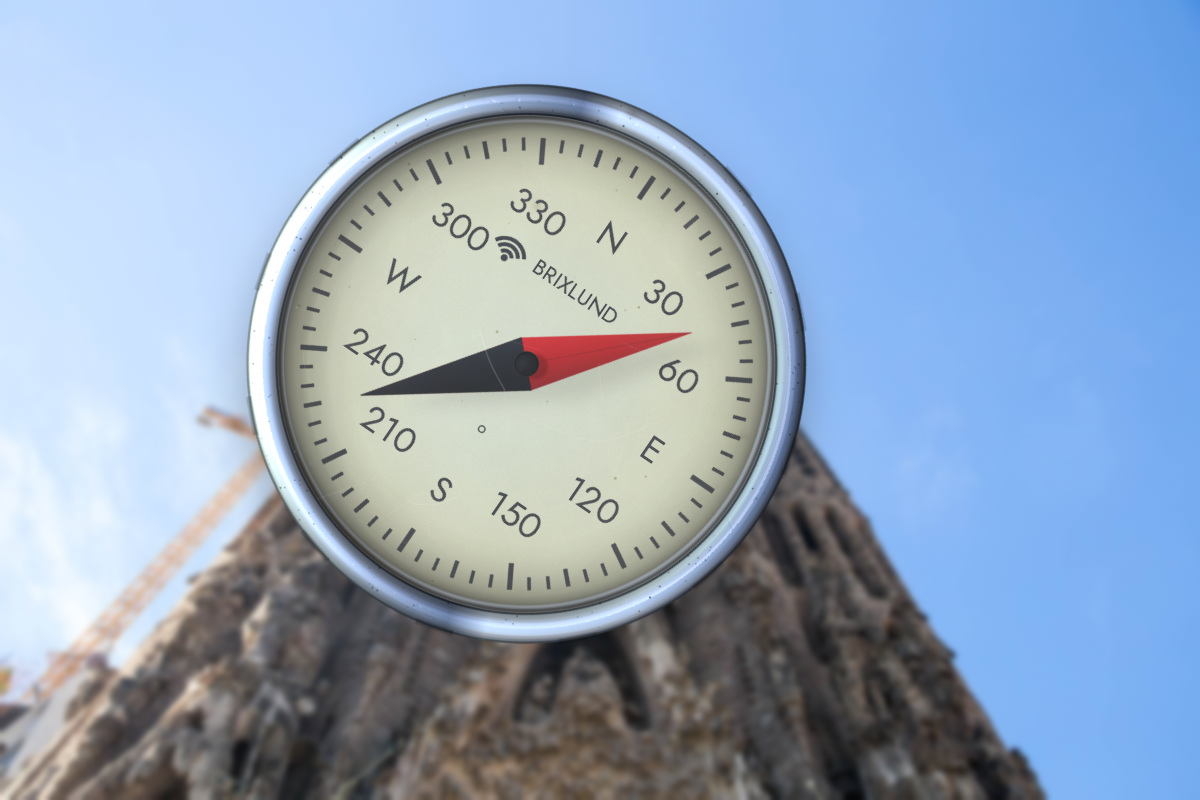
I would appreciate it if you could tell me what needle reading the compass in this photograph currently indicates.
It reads 45 °
